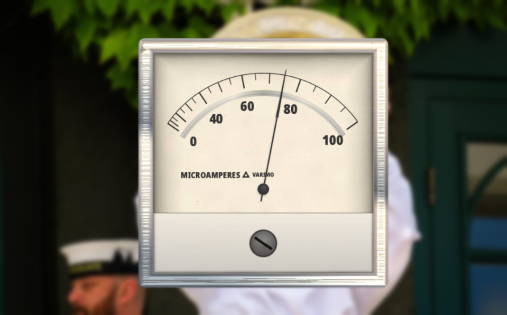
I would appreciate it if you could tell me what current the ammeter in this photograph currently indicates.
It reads 75 µA
